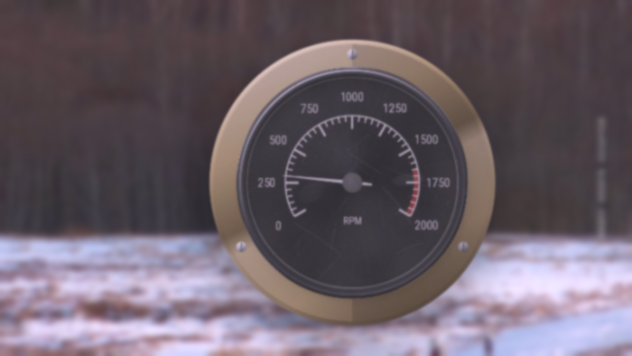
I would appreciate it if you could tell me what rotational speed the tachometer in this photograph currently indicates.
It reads 300 rpm
